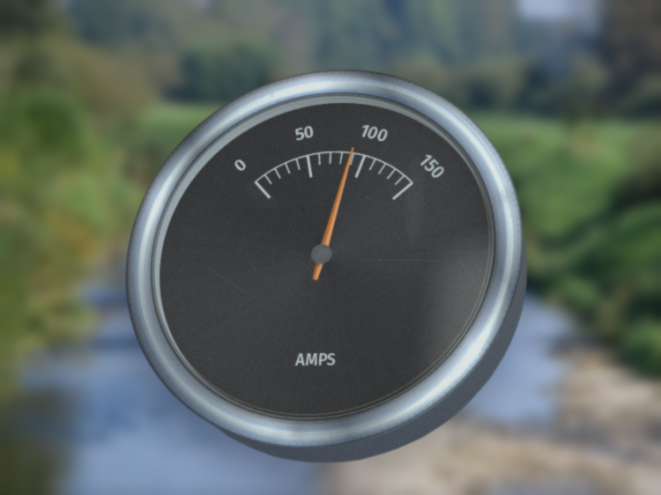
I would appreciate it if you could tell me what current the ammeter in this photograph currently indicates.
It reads 90 A
